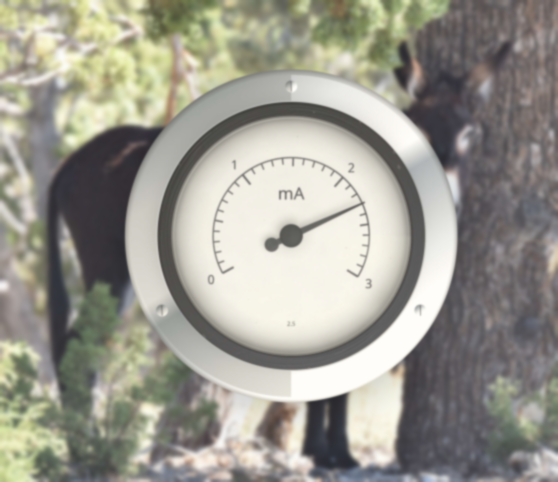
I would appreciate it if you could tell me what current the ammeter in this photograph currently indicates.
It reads 2.3 mA
